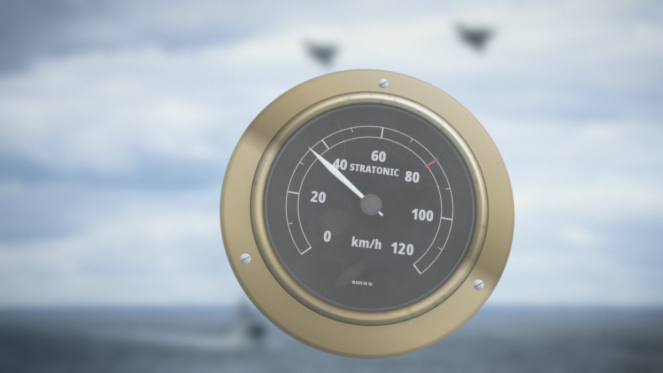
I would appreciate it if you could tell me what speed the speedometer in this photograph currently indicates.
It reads 35 km/h
